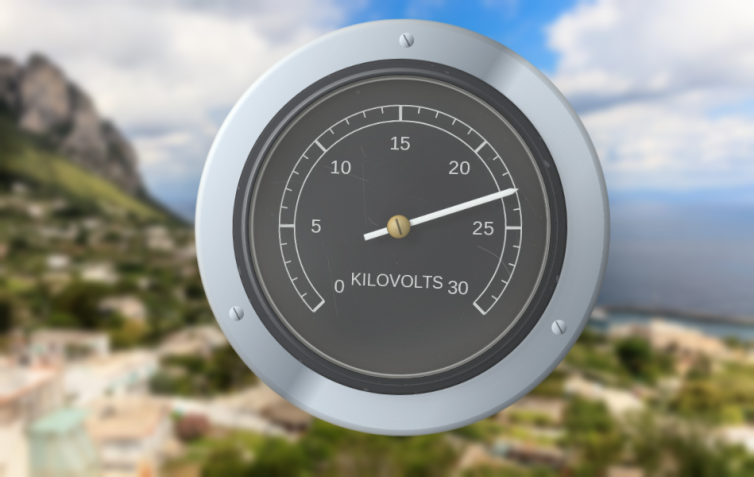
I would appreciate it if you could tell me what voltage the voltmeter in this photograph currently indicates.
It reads 23 kV
